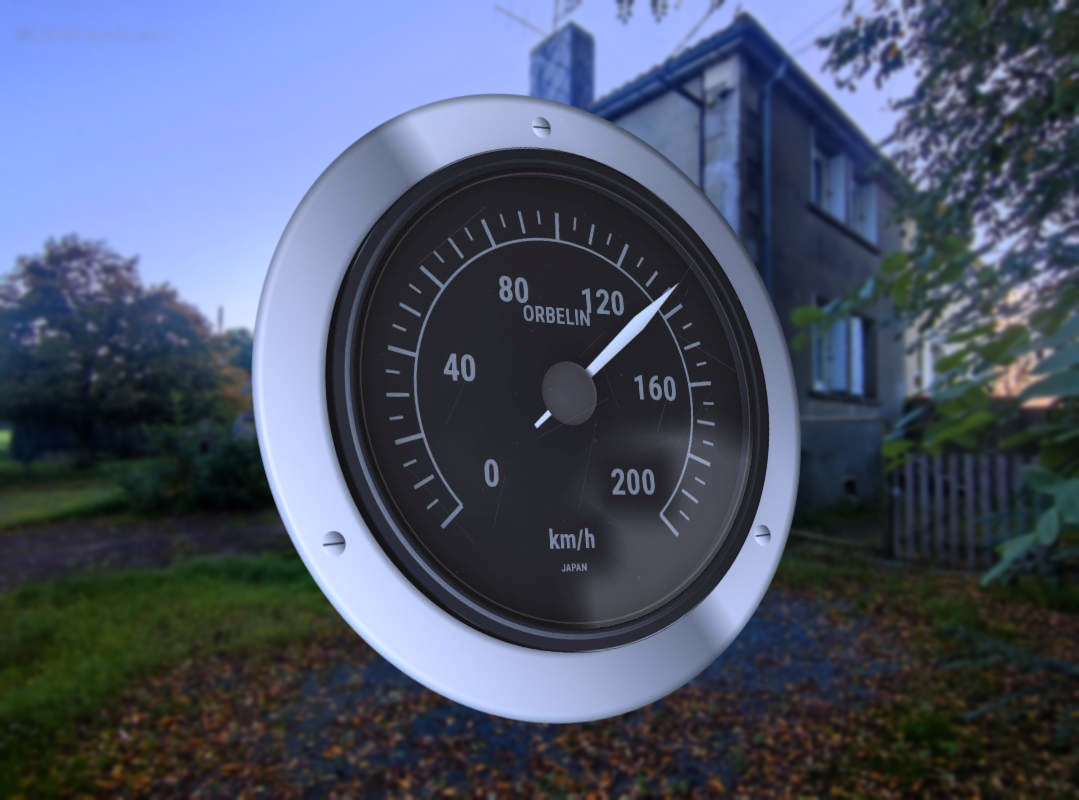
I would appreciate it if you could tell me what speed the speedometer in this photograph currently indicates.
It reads 135 km/h
